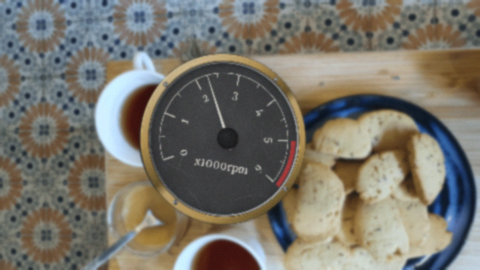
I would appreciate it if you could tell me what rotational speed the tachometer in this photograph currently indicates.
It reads 2250 rpm
